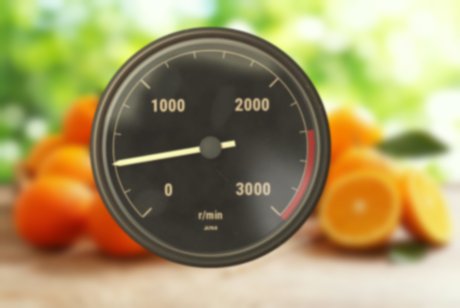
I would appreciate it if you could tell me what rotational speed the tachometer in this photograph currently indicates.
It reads 400 rpm
